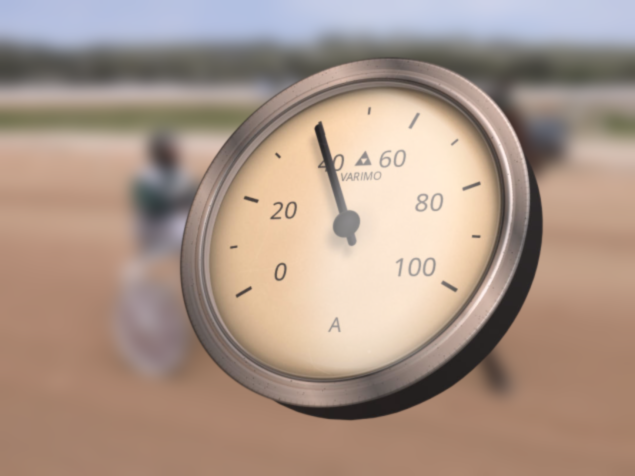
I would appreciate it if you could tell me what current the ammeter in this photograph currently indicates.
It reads 40 A
